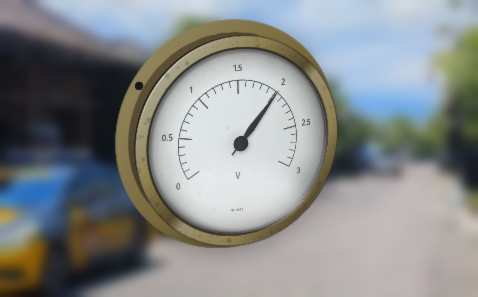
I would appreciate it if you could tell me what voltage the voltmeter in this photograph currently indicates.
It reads 2 V
